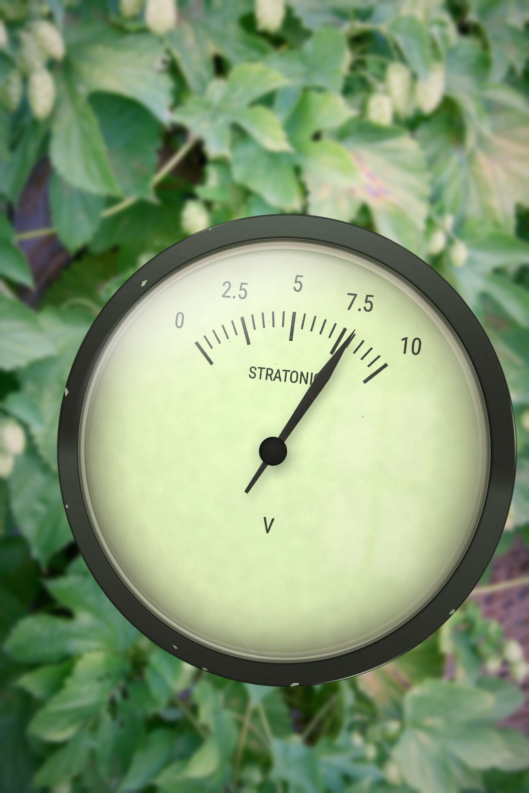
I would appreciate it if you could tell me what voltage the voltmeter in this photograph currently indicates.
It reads 8 V
